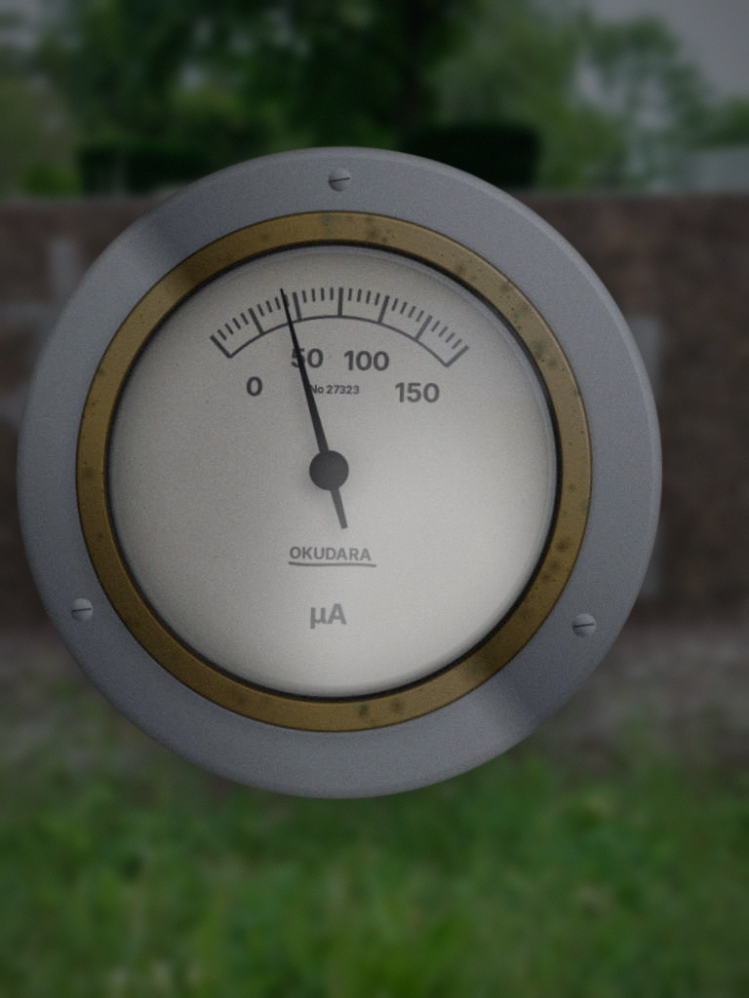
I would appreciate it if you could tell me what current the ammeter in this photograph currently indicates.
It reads 45 µA
